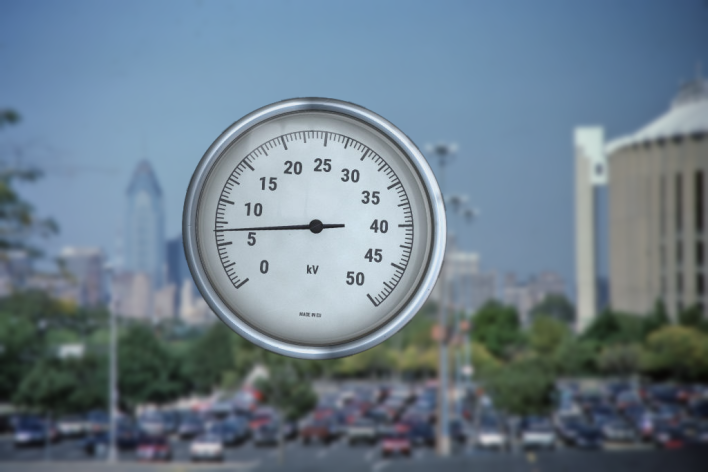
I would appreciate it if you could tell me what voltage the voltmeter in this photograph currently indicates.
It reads 6.5 kV
